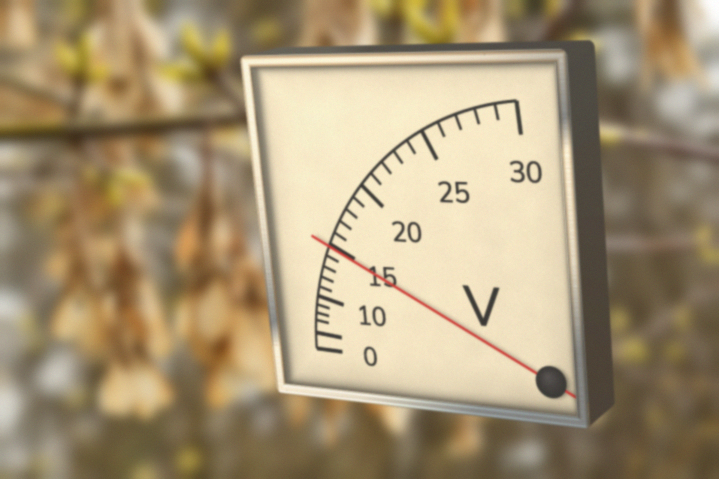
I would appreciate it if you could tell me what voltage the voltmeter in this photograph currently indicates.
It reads 15 V
